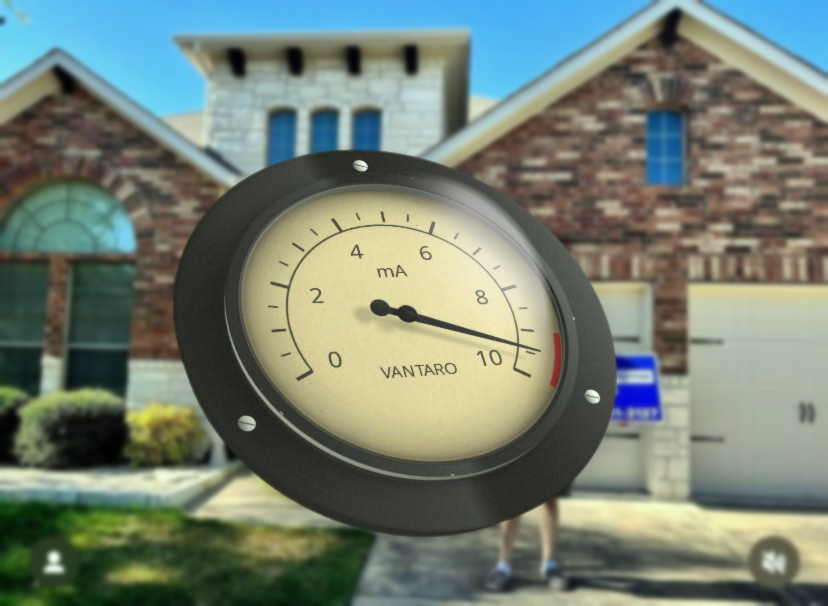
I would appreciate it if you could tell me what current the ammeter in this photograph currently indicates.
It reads 9.5 mA
